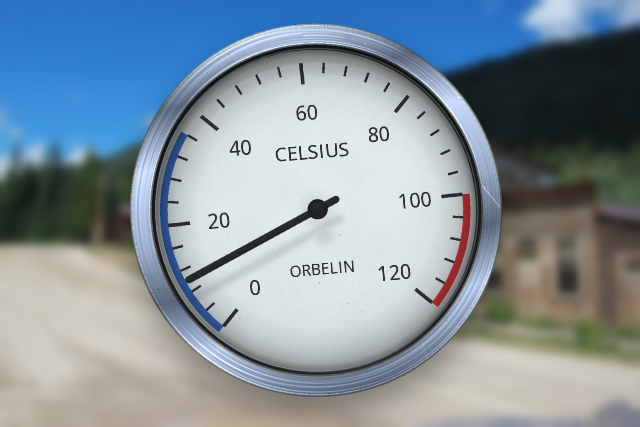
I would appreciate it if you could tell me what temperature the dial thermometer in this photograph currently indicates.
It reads 10 °C
